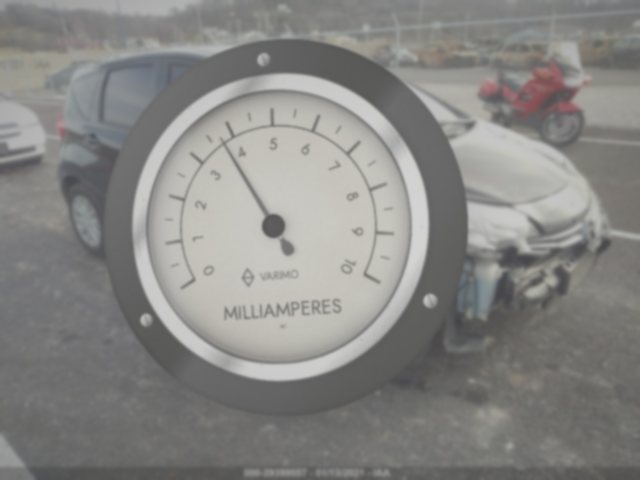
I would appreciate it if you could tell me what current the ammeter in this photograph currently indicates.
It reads 3.75 mA
